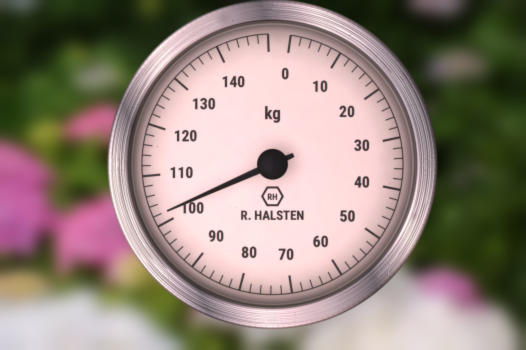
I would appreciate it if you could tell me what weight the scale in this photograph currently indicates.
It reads 102 kg
